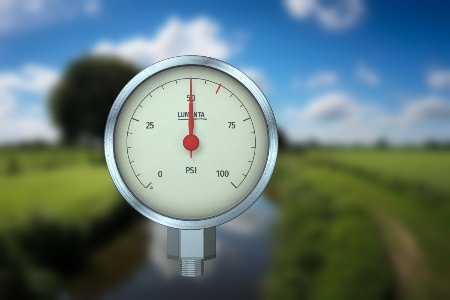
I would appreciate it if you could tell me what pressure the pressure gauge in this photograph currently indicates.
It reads 50 psi
